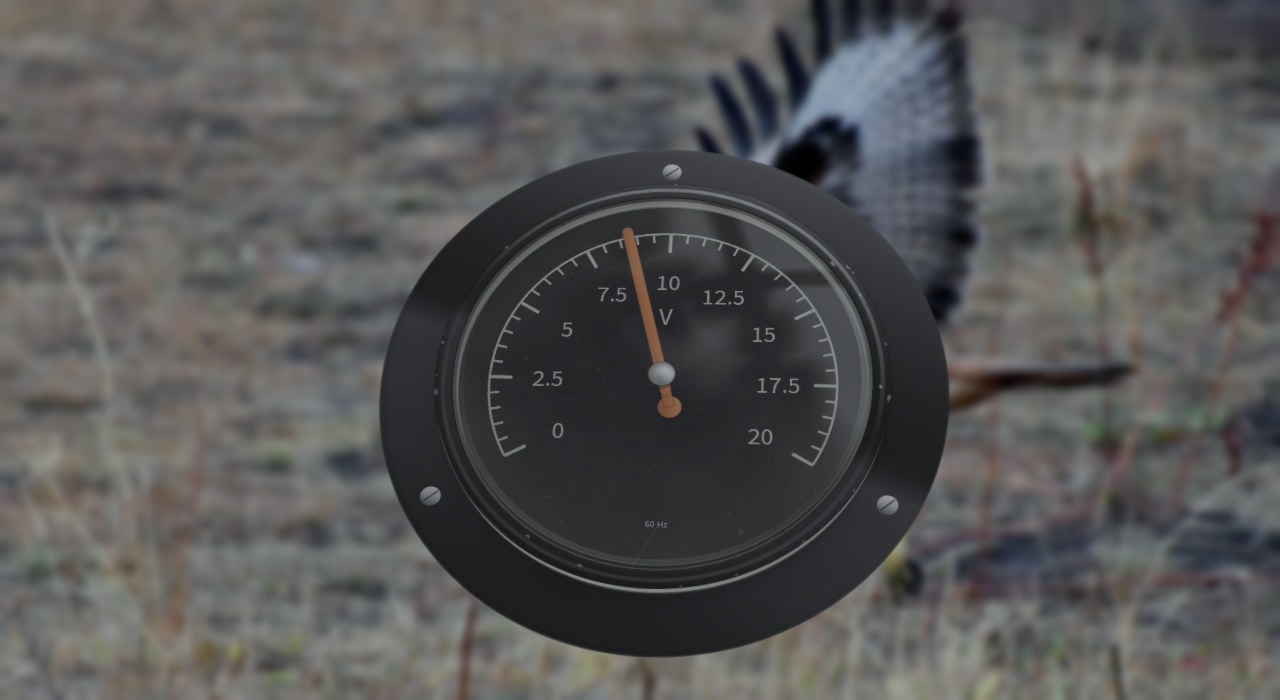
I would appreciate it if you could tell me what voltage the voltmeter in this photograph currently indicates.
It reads 8.75 V
